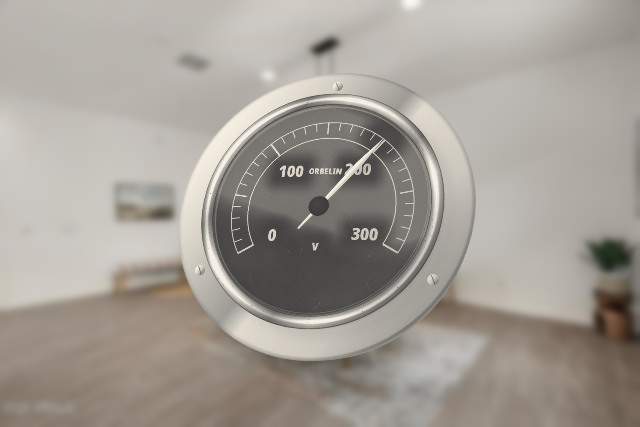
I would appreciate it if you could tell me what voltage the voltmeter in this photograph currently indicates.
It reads 200 V
